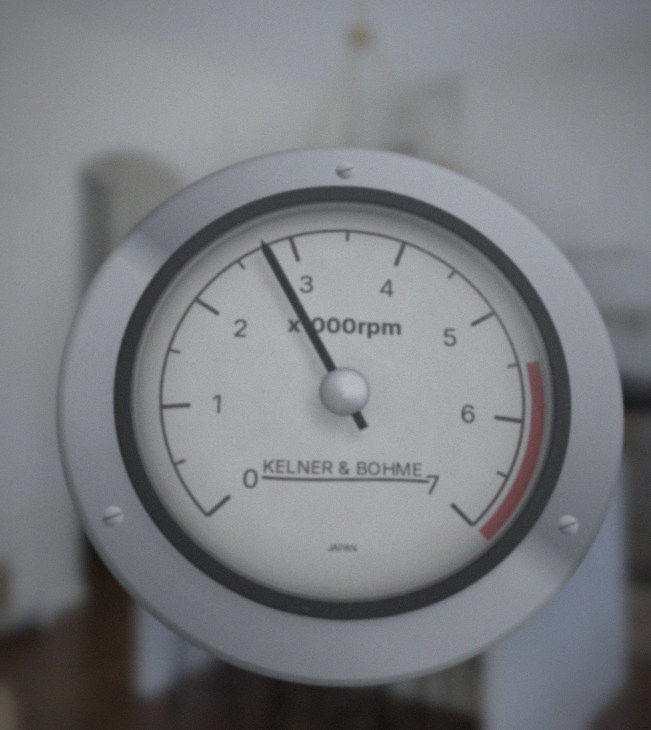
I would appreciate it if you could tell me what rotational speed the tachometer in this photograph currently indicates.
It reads 2750 rpm
